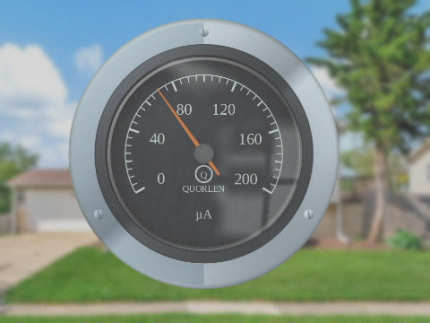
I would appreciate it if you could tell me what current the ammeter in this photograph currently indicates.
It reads 70 µA
